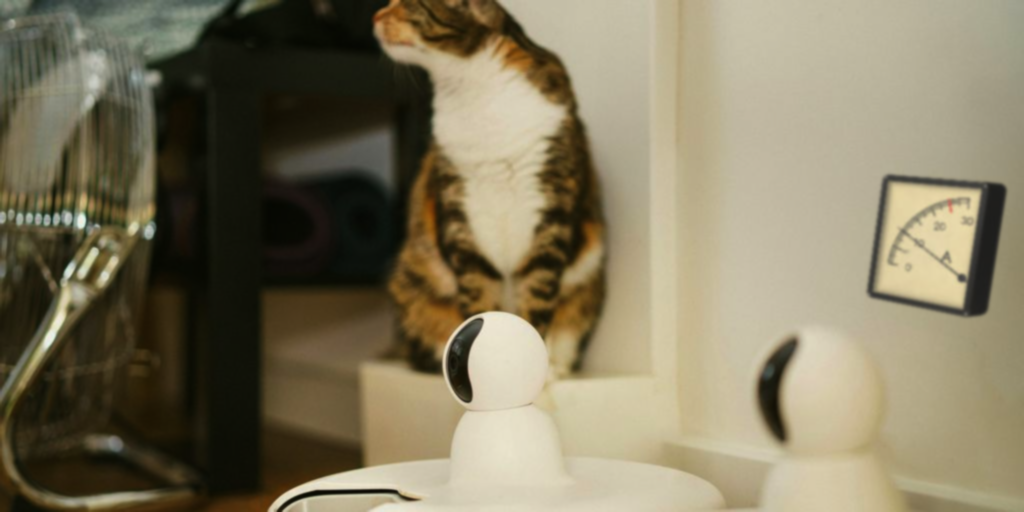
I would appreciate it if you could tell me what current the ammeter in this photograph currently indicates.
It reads 10 A
